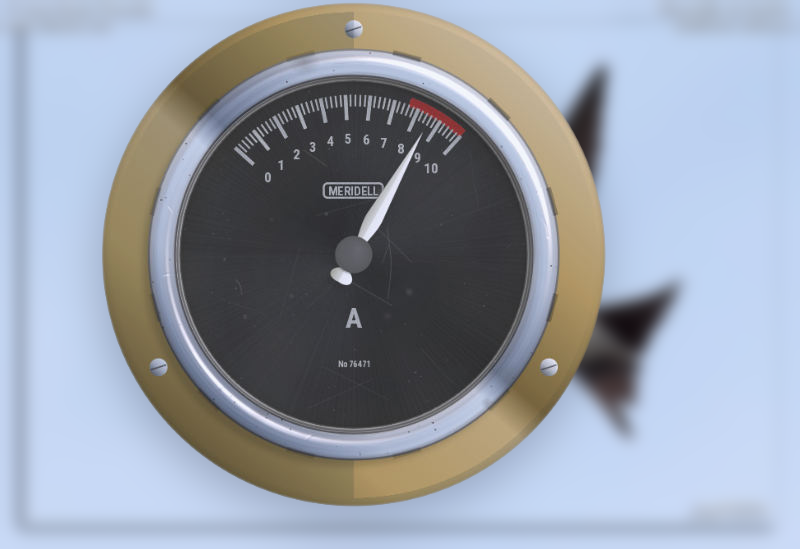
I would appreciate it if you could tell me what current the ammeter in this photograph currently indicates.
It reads 8.6 A
